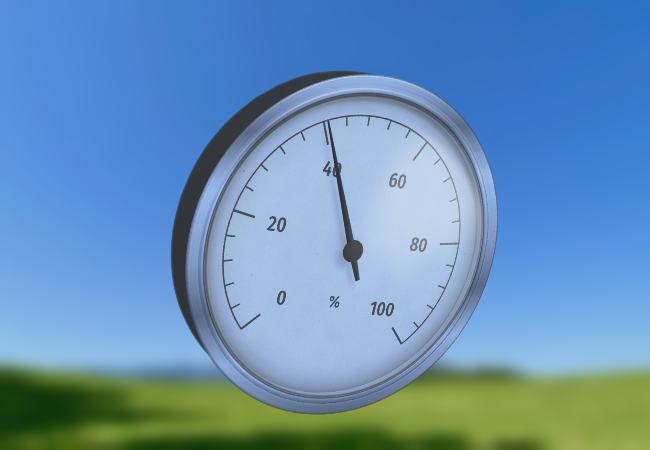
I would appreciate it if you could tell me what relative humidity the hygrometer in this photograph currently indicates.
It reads 40 %
